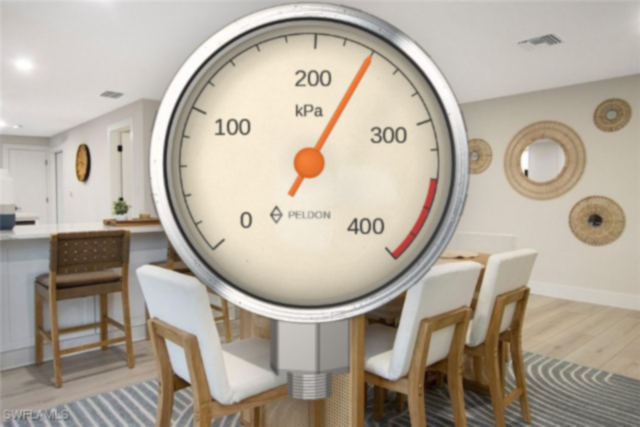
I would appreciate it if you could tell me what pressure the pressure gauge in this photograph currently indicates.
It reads 240 kPa
